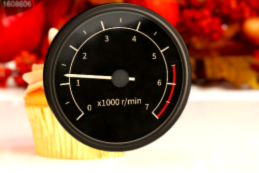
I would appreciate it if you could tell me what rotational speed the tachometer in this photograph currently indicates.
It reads 1250 rpm
